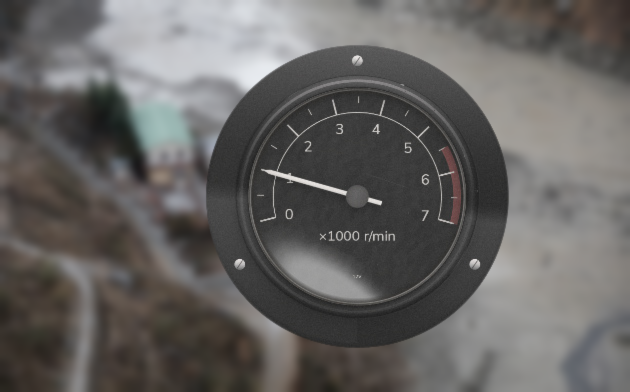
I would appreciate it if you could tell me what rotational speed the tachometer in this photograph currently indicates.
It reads 1000 rpm
